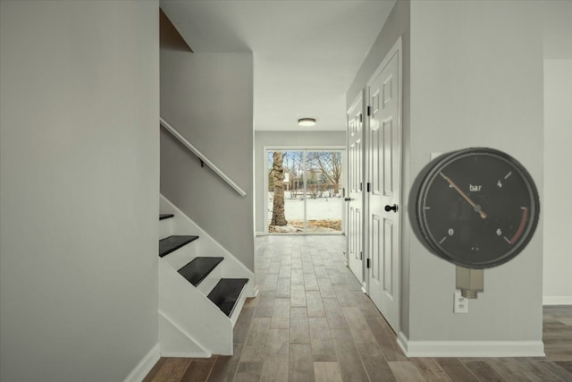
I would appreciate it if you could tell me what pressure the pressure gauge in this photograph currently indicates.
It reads 2 bar
